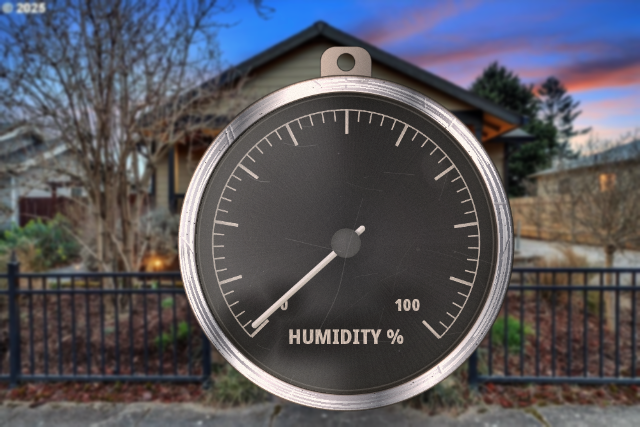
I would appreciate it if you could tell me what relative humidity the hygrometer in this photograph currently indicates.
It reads 1 %
